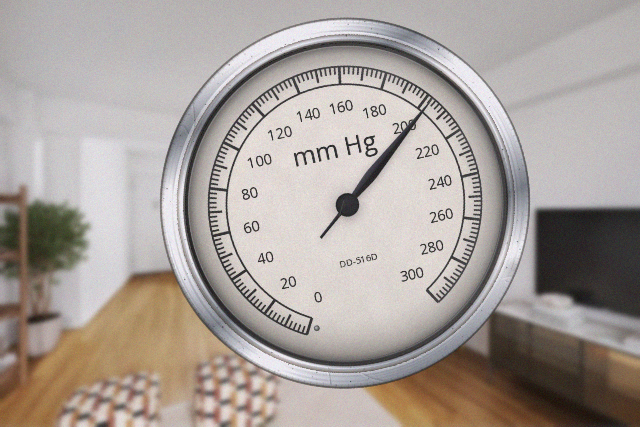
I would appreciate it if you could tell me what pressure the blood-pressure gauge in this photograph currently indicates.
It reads 202 mmHg
